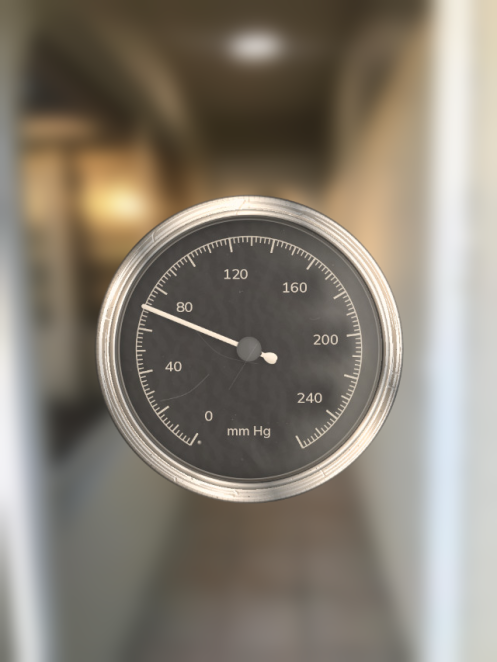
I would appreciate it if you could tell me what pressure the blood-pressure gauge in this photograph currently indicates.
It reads 70 mmHg
